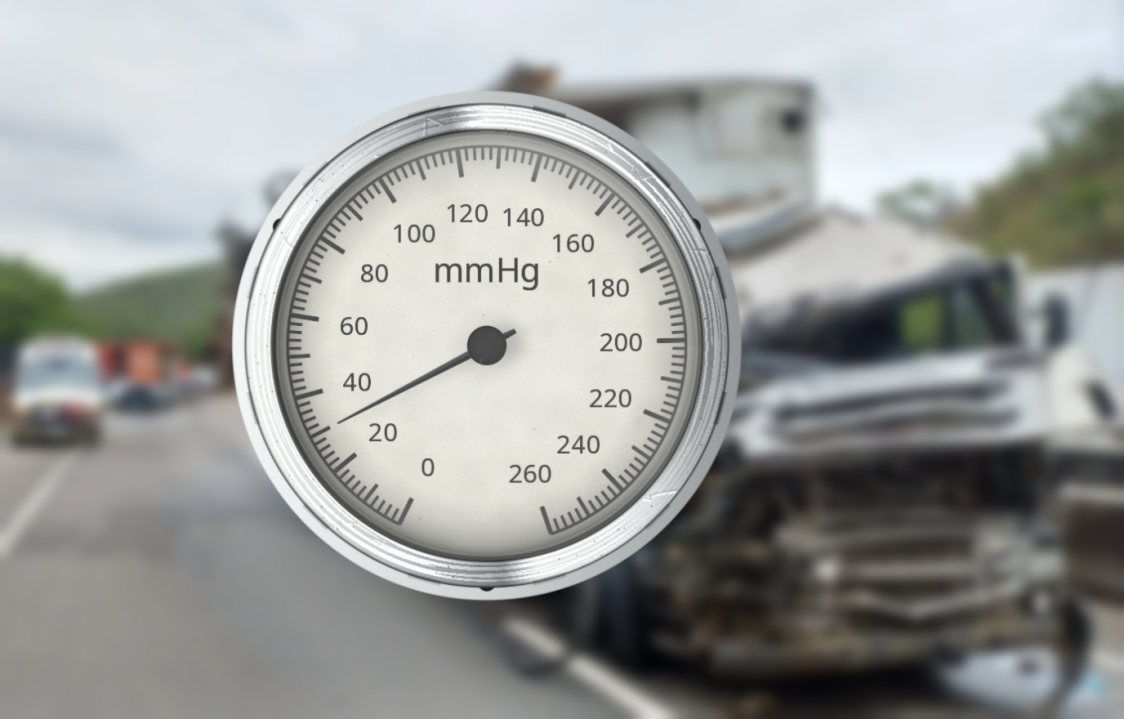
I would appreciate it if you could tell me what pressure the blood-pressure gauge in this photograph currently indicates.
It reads 30 mmHg
